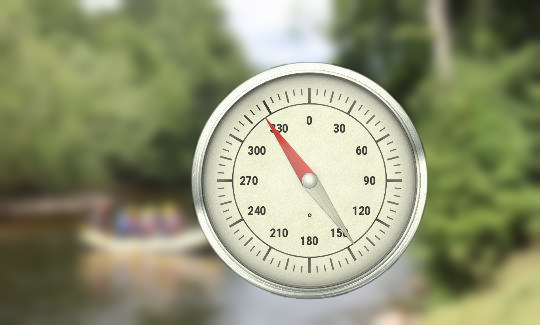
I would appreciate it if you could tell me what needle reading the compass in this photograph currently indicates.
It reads 325 °
